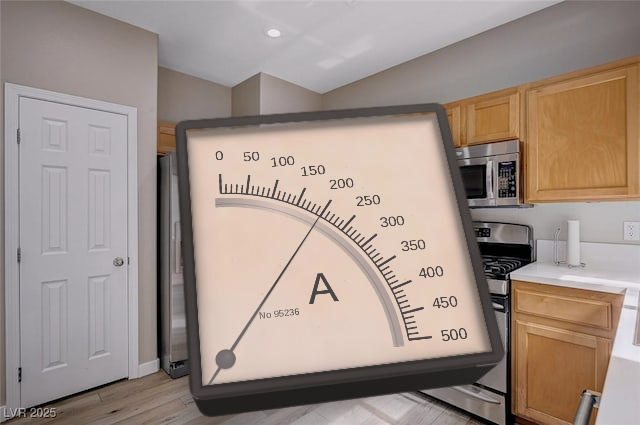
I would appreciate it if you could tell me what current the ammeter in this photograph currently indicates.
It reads 200 A
